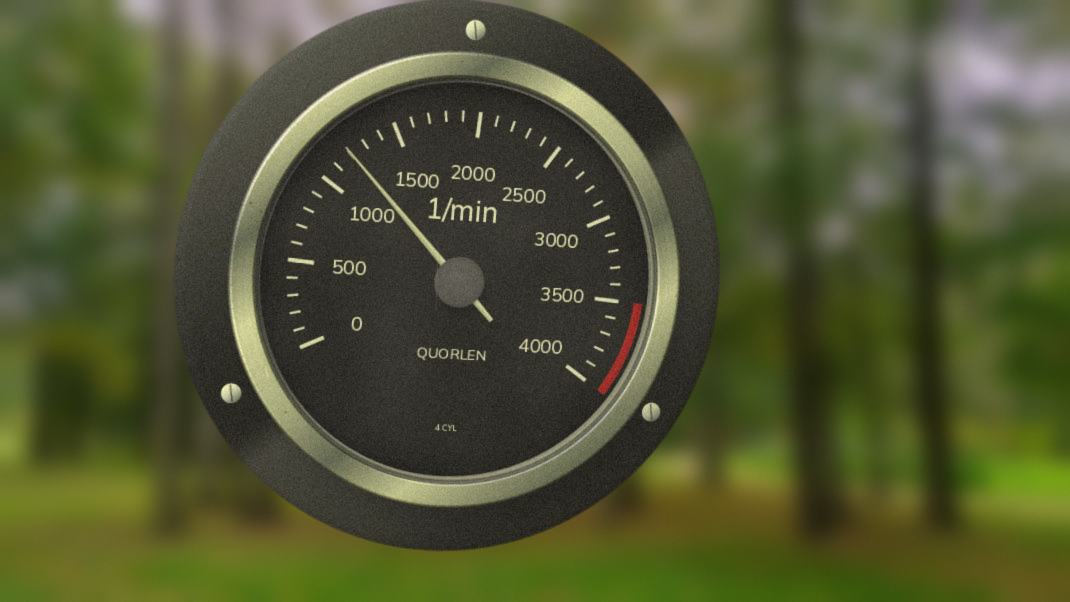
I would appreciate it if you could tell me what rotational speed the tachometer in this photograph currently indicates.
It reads 1200 rpm
